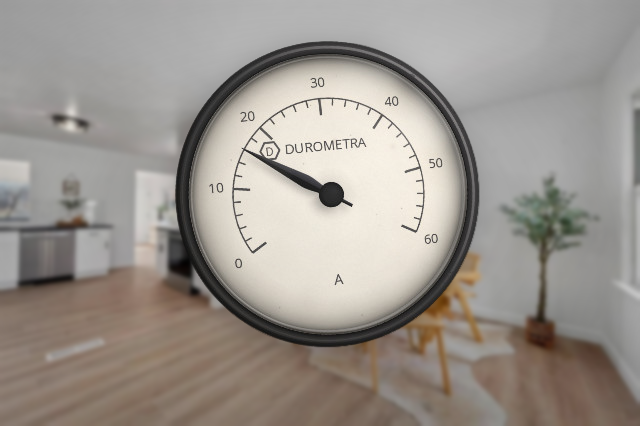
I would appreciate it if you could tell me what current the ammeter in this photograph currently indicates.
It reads 16 A
